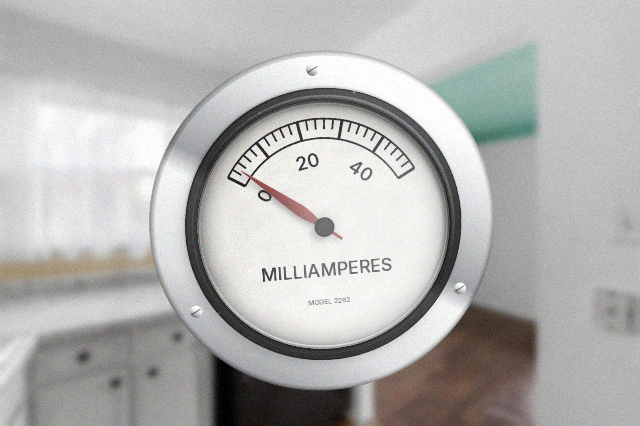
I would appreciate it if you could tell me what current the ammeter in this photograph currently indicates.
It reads 3 mA
